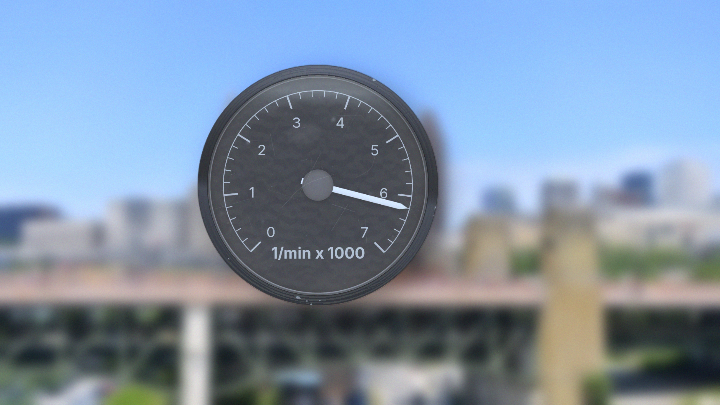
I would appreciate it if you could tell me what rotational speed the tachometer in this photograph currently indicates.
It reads 6200 rpm
